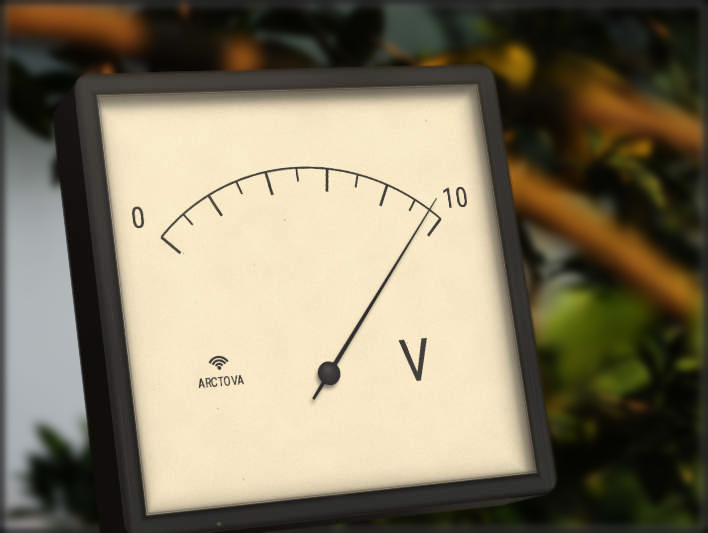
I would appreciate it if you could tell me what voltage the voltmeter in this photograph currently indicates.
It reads 9.5 V
